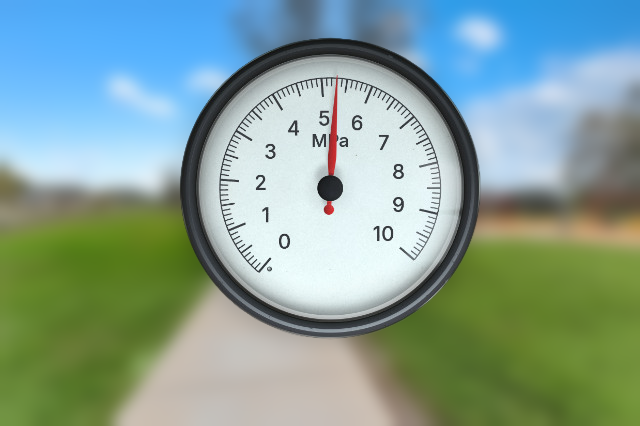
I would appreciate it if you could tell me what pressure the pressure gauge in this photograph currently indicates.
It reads 5.3 MPa
